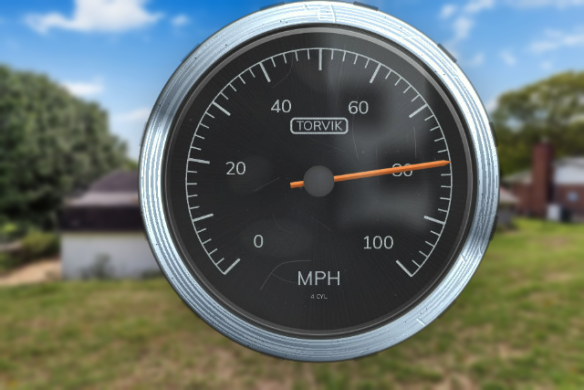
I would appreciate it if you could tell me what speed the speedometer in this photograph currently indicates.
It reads 80 mph
